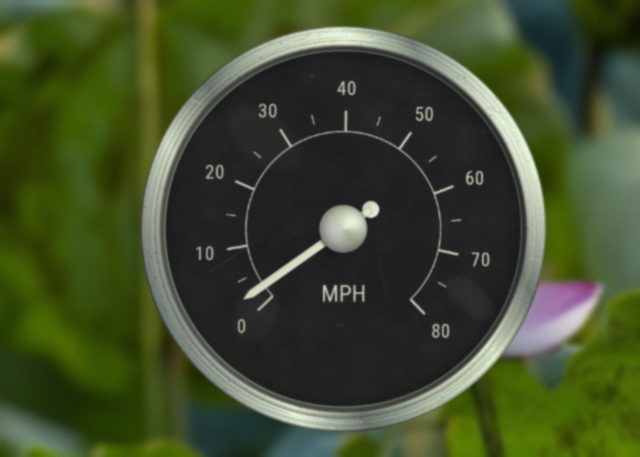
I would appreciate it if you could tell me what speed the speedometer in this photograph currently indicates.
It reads 2.5 mph
